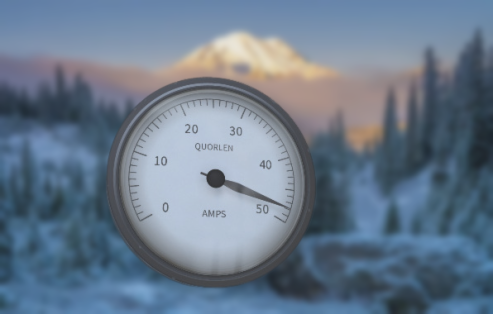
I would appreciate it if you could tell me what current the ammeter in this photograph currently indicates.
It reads 48 A
